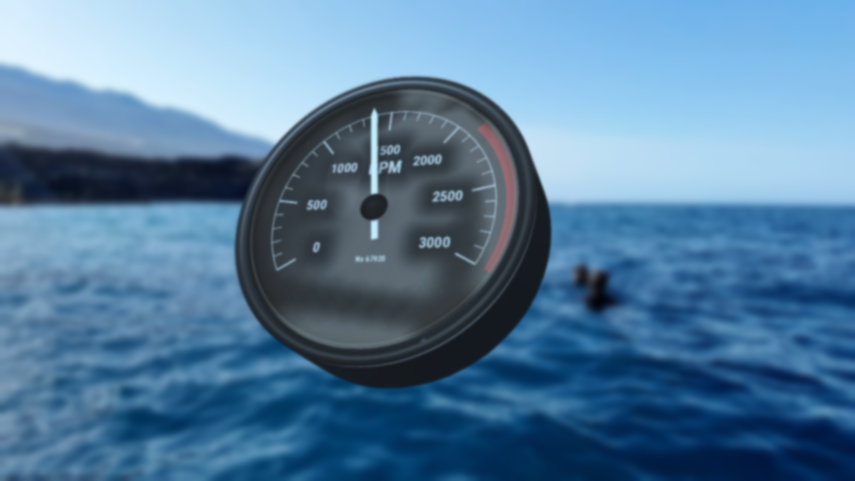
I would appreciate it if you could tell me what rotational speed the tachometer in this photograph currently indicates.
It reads 1400 rpm
